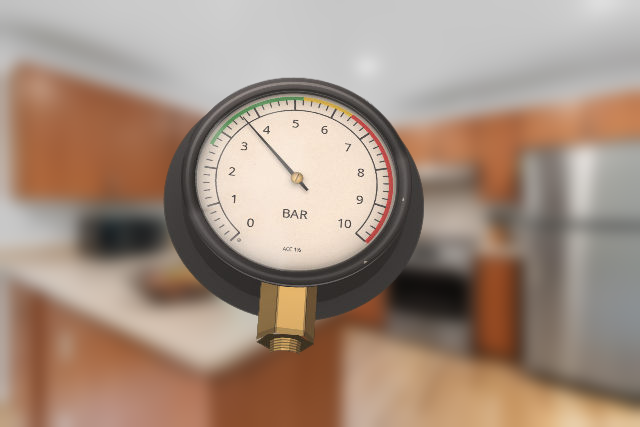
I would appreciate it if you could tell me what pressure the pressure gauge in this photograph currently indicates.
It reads 3.6 bar
